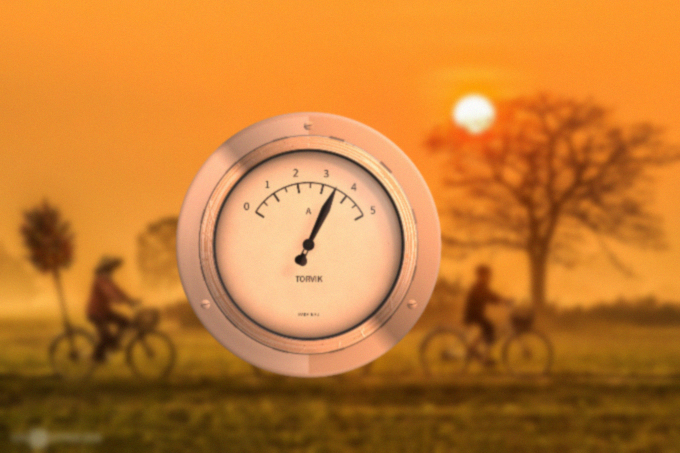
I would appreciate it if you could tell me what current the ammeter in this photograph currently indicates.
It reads 3.5 A
